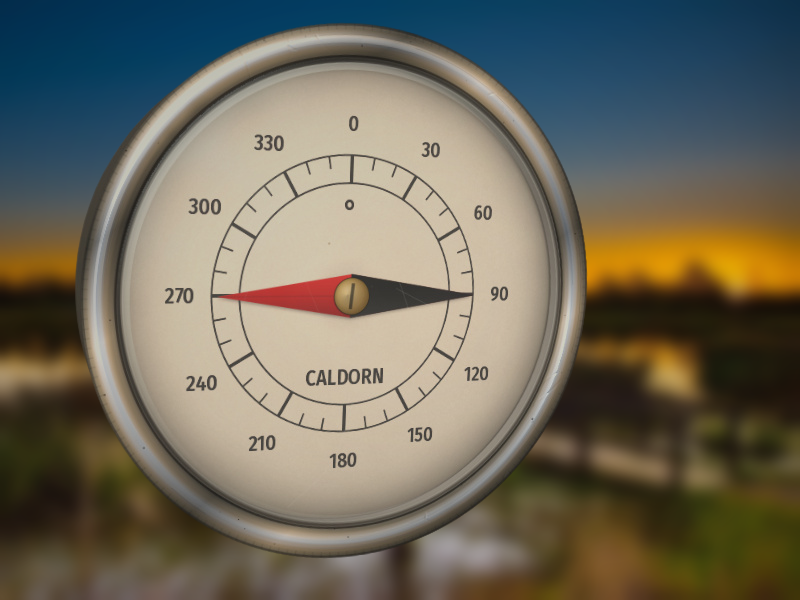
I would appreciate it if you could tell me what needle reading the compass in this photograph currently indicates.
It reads 270 °
